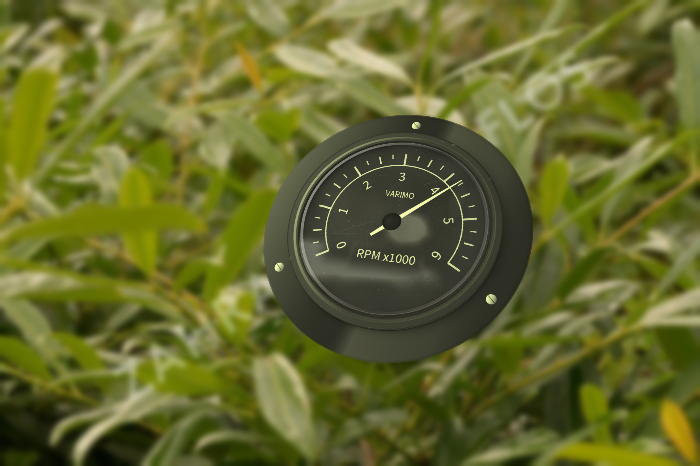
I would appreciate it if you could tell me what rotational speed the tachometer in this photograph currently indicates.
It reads 4250 rpm
